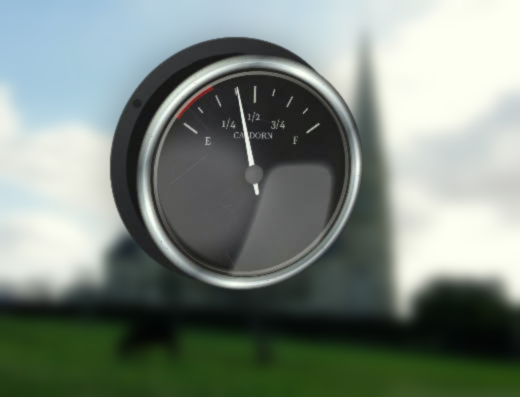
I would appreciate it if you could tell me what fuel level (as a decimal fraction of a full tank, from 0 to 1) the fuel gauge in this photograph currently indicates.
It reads 0.375
